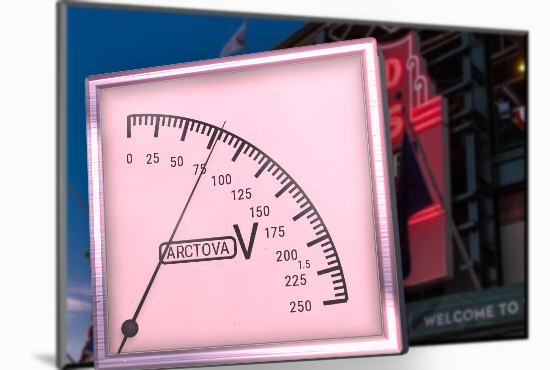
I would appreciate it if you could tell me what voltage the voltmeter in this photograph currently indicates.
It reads 80 V
